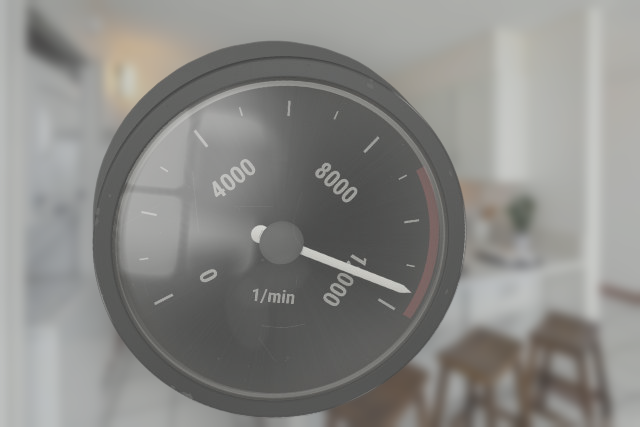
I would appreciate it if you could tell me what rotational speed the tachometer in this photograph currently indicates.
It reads 11500 rpm
